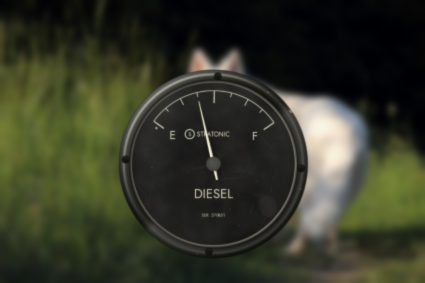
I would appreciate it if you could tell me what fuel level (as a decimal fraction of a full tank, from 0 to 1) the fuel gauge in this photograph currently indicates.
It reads 0.375
